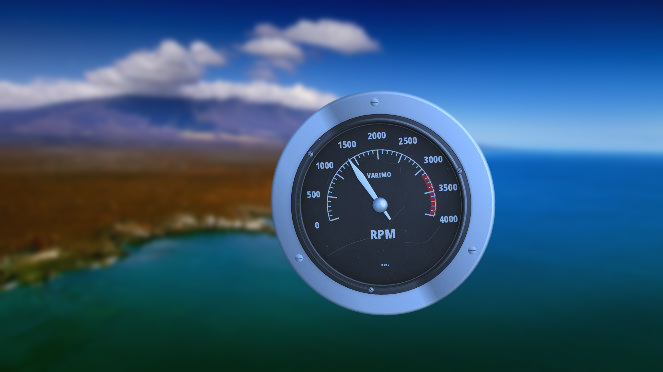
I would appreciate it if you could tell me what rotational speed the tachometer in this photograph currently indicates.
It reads 1400 rpm
